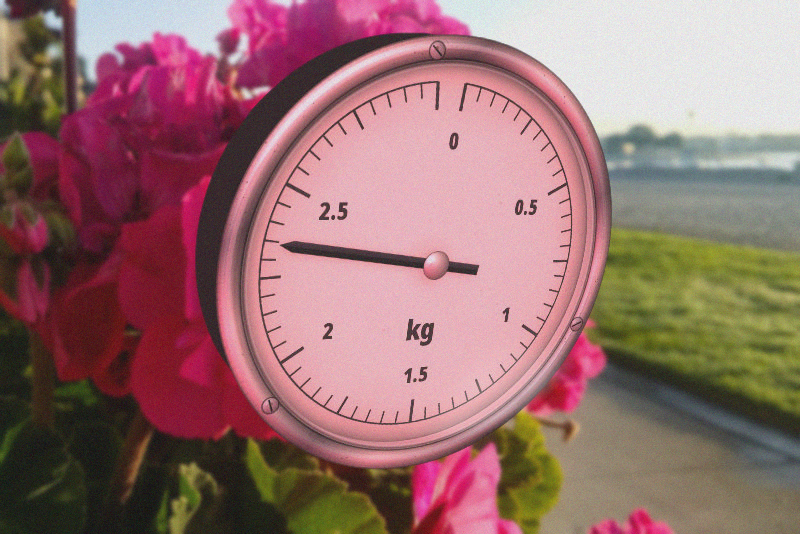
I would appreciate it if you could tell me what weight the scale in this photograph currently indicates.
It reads 2.35 kg
